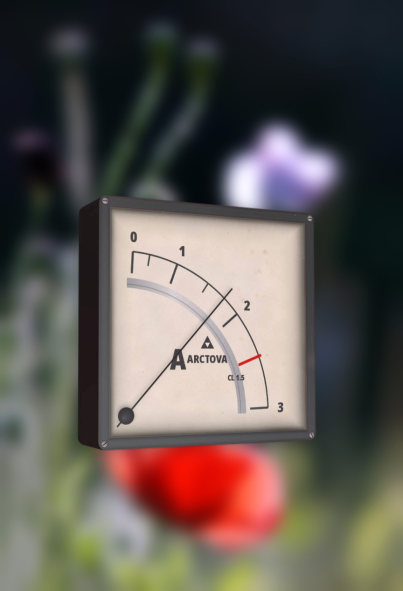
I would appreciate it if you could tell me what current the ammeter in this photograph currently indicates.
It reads 1.75 A
